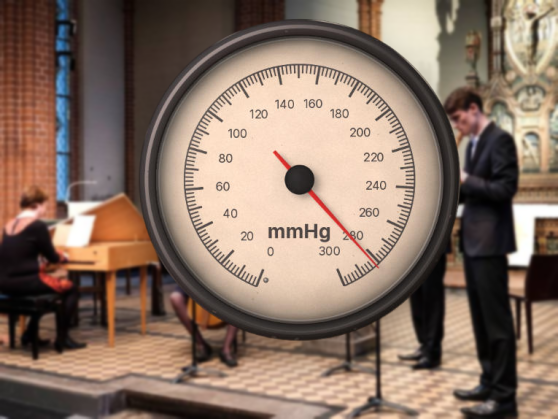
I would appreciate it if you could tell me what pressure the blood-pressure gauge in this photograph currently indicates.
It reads 282 mmHg
